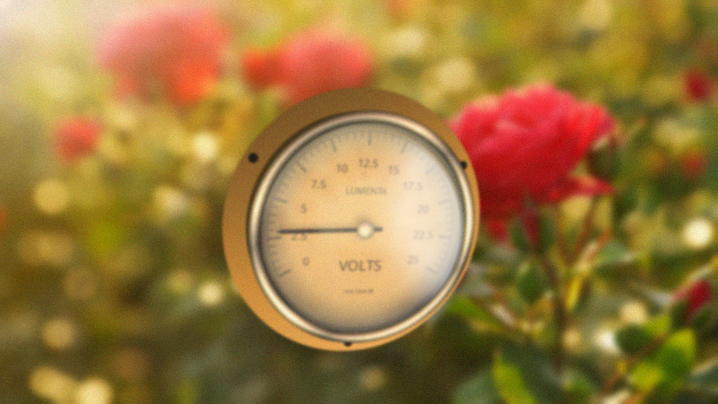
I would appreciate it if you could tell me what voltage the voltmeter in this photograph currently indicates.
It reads 3 V
